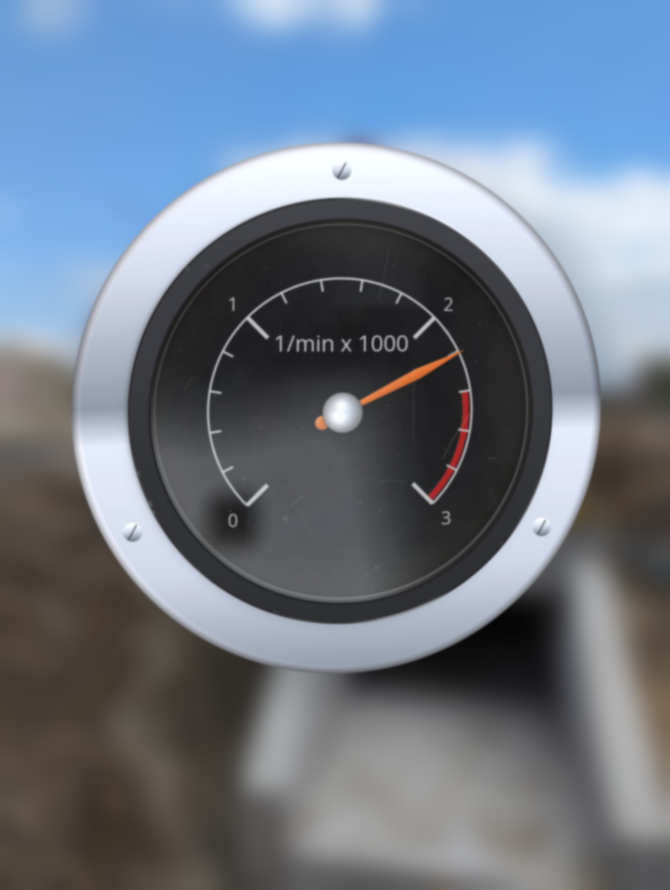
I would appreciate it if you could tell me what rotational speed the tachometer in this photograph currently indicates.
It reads 2200 rpm
